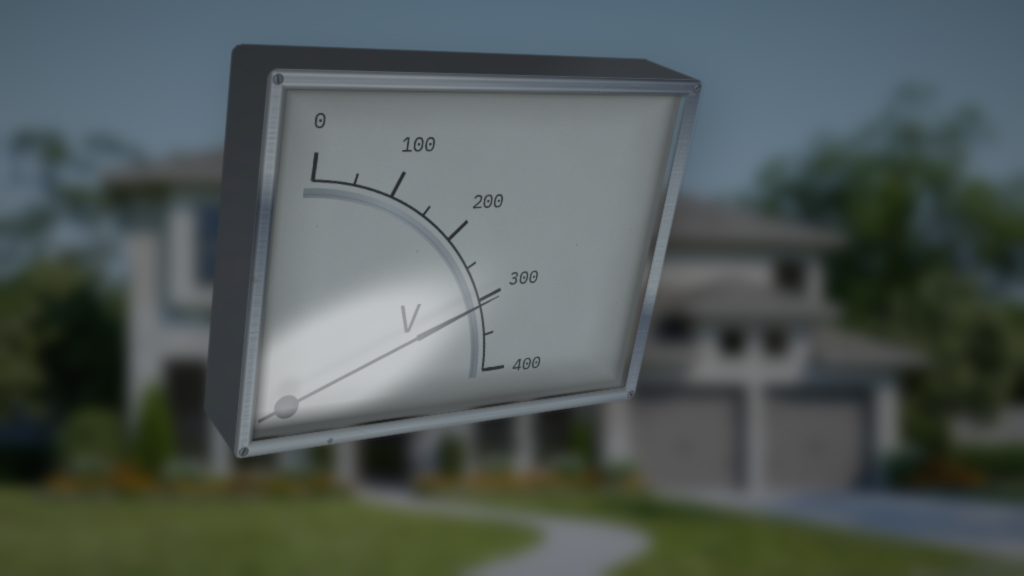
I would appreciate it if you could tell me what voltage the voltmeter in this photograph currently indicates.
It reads 300 V
